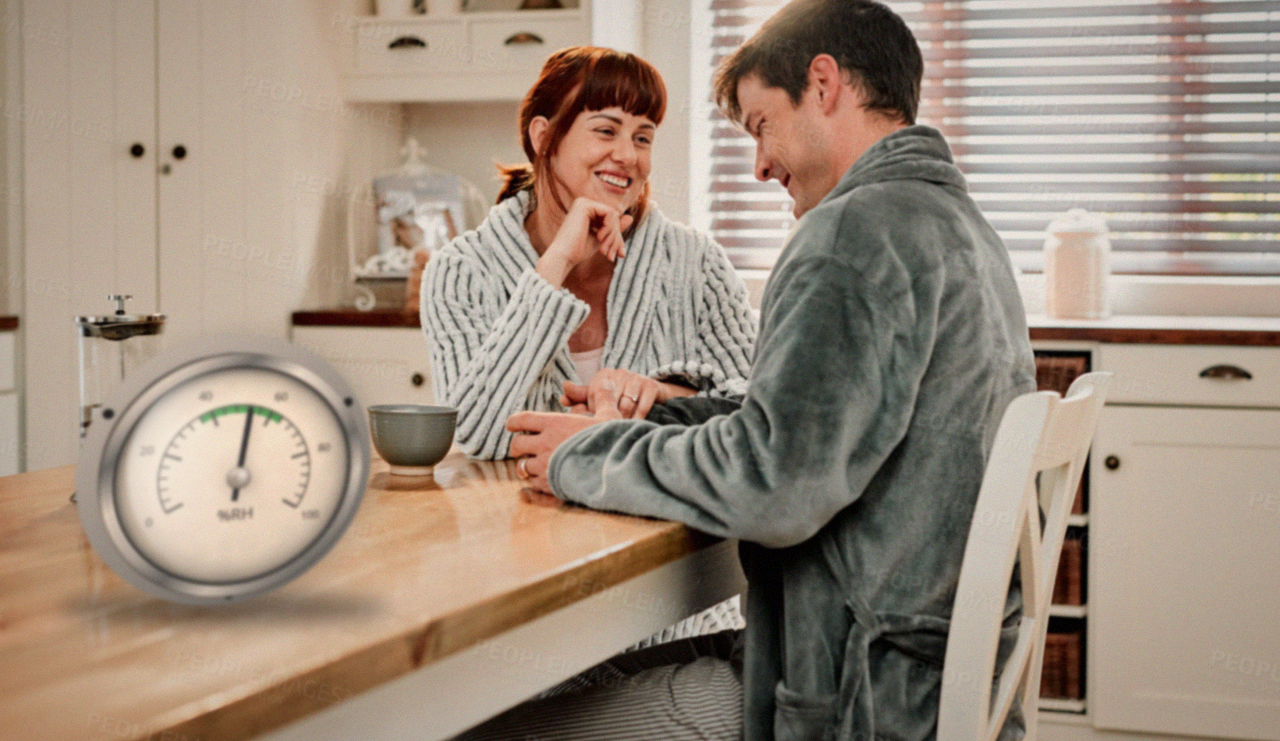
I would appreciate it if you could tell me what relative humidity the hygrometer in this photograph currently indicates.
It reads 52 %
